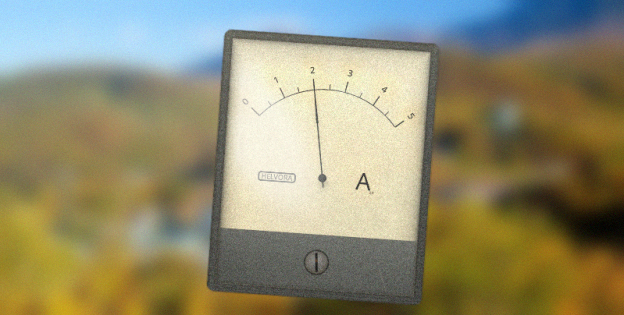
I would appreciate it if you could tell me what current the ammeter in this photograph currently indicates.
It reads 2 A
